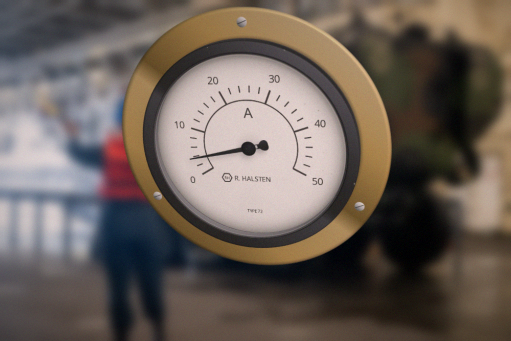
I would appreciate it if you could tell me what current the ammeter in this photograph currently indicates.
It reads 4 A
